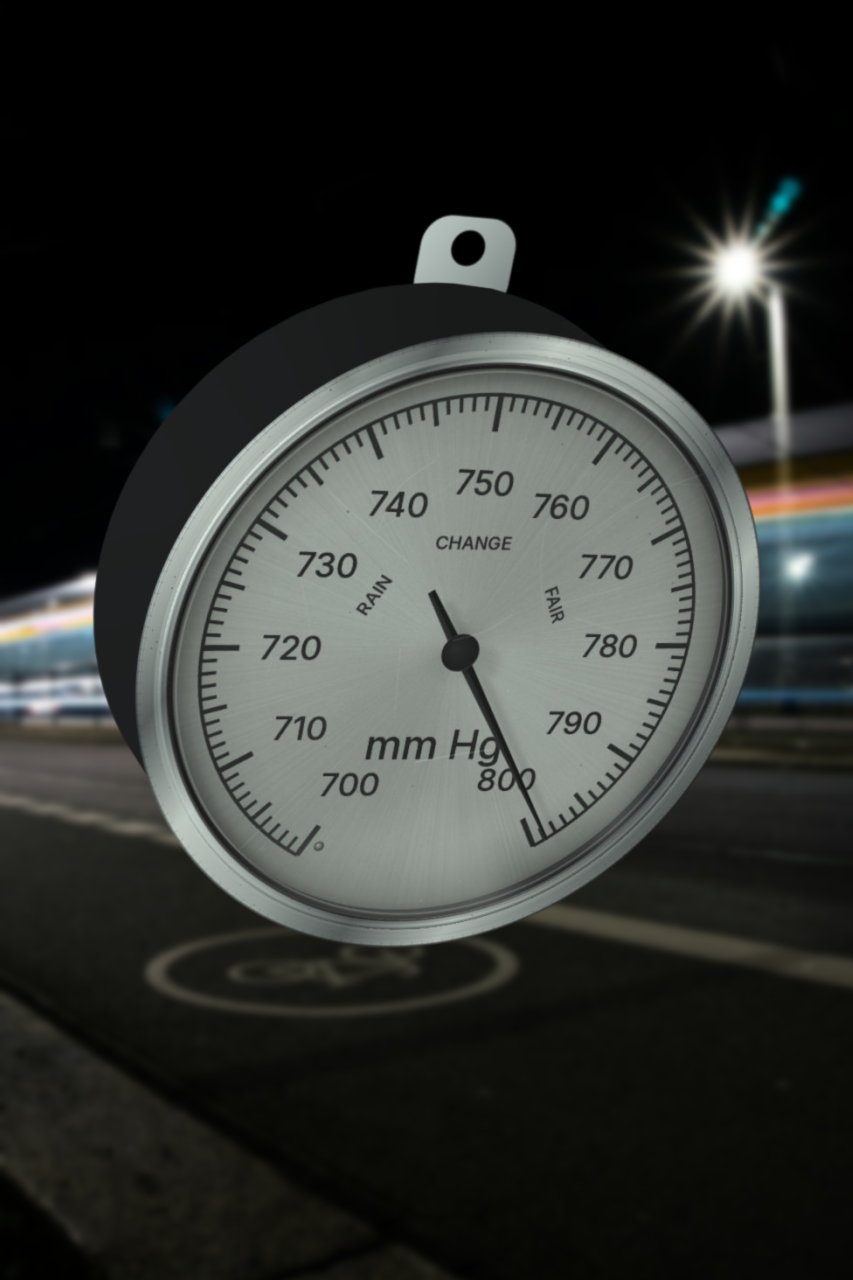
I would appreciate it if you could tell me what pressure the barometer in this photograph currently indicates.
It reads 799 mmHg
